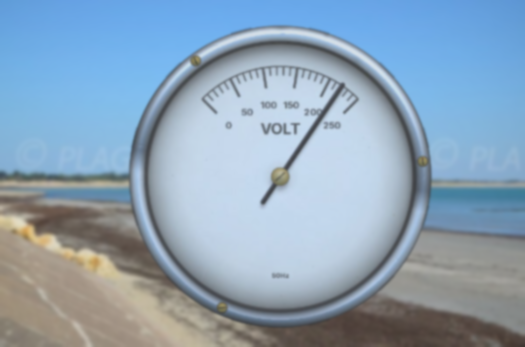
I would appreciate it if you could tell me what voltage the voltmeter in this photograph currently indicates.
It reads 220 V
